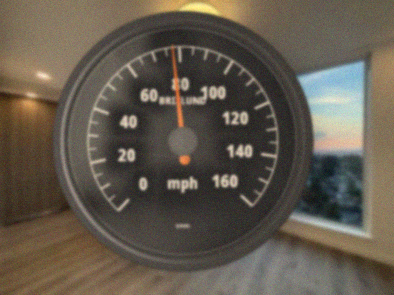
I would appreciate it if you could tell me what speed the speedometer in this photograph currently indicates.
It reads 77.5 mph
